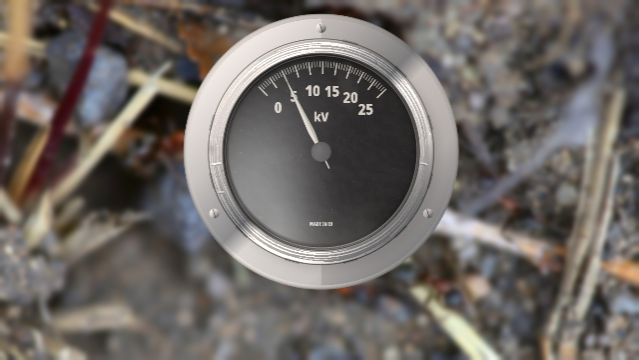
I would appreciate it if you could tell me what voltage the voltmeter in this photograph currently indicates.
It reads 5 kV
